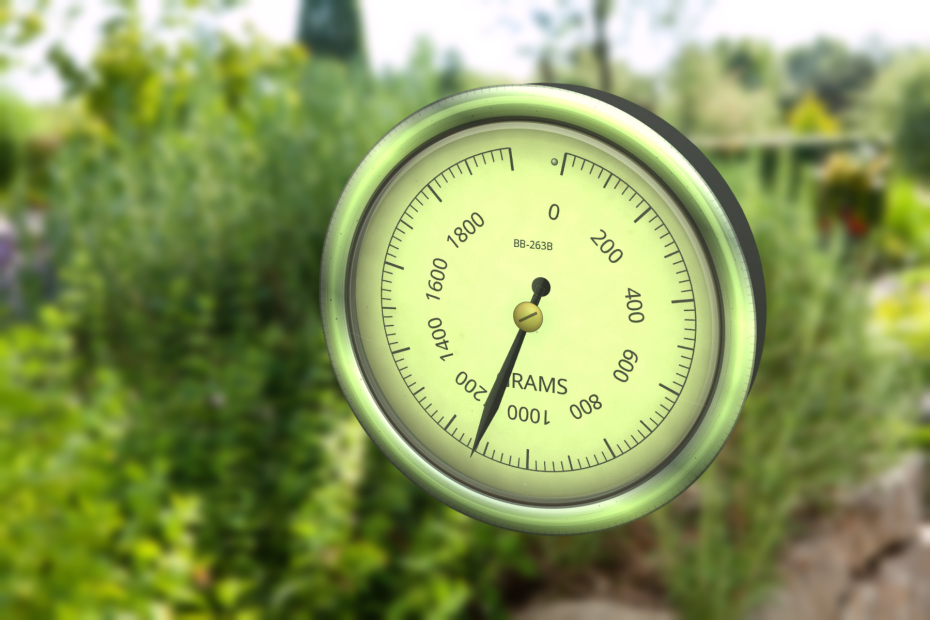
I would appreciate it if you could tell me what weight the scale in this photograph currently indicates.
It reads 1120 g
